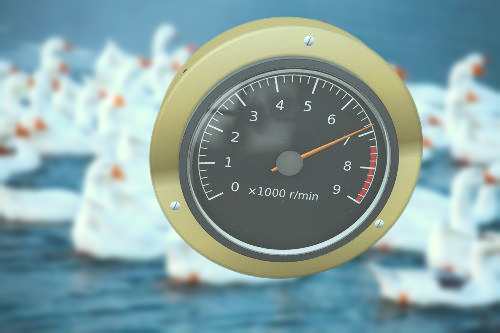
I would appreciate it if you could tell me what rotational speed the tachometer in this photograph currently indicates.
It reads 6800 rpm
